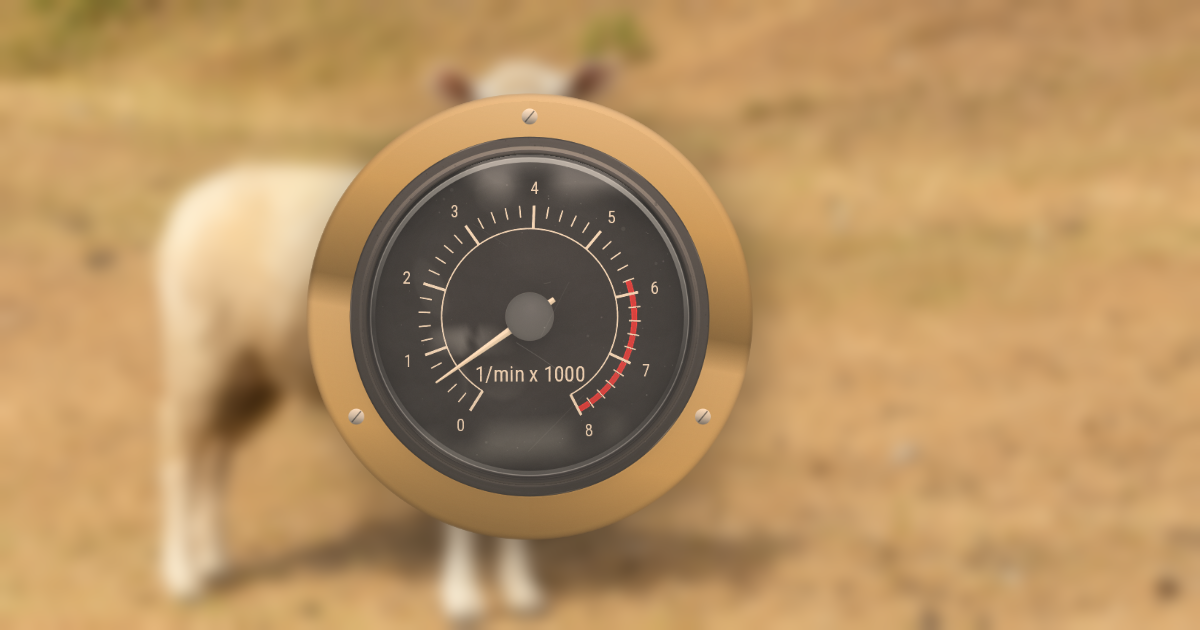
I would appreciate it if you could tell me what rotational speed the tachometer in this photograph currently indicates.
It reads 600 rpm
